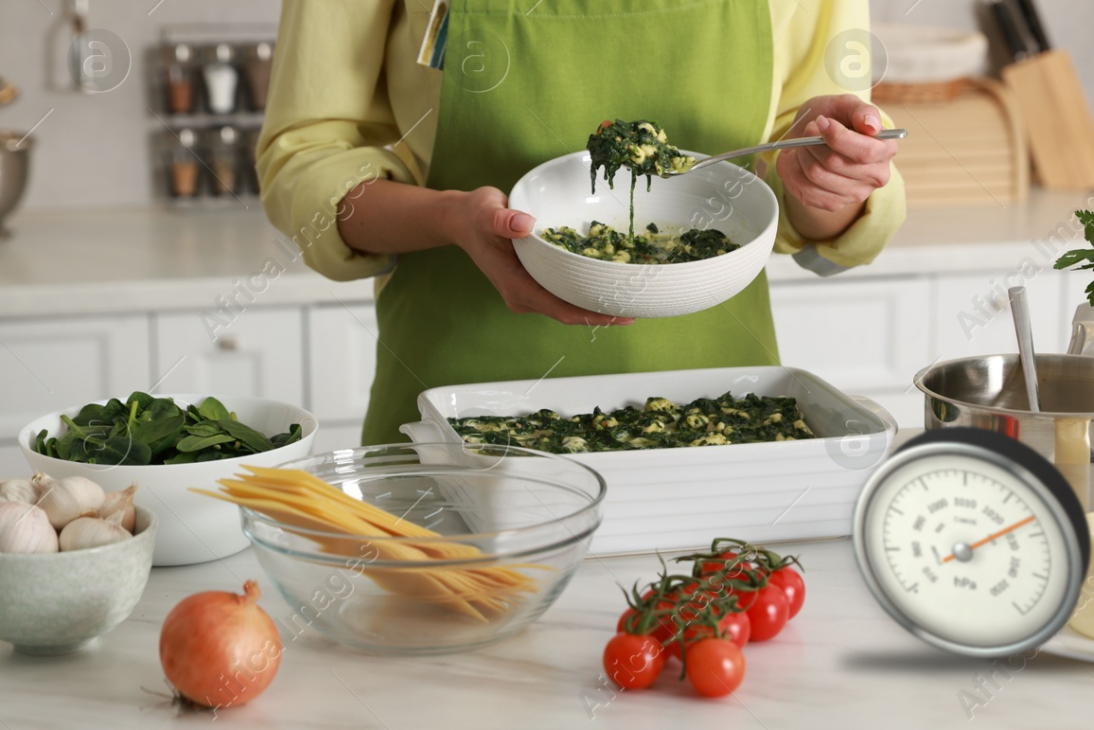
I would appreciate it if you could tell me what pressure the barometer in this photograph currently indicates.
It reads 1026 hPa
